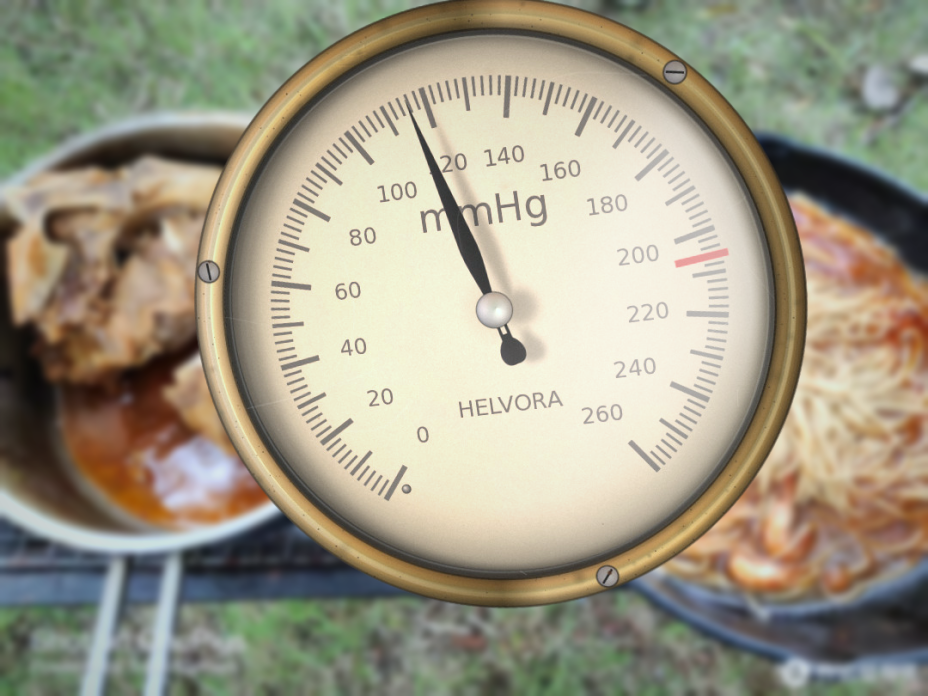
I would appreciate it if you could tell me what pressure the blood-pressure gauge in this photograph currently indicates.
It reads 116 mmHg
